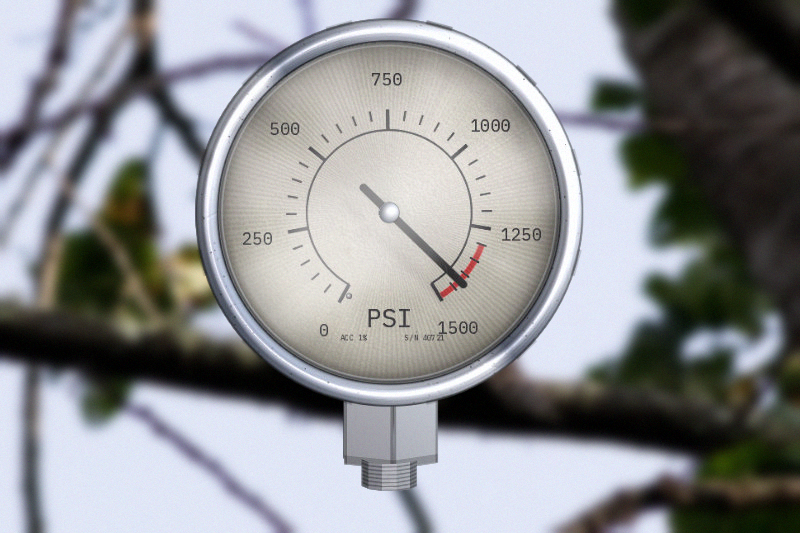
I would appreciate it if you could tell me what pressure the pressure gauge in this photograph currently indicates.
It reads 1425 psi
